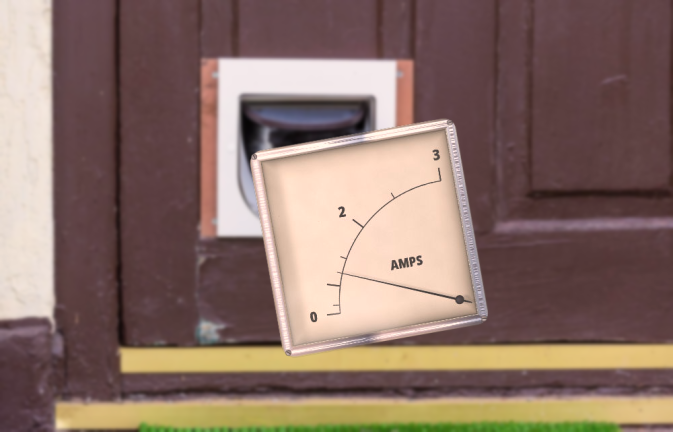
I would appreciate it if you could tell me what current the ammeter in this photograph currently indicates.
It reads 1.25 A
